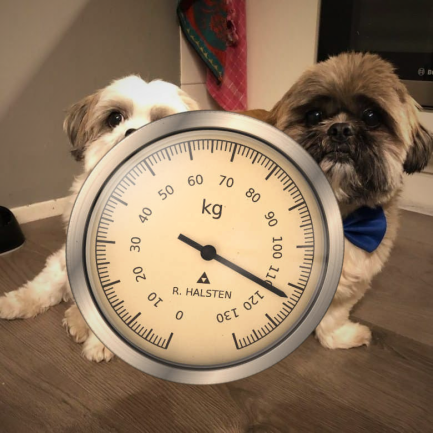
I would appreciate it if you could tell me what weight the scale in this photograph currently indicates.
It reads 113 kg
